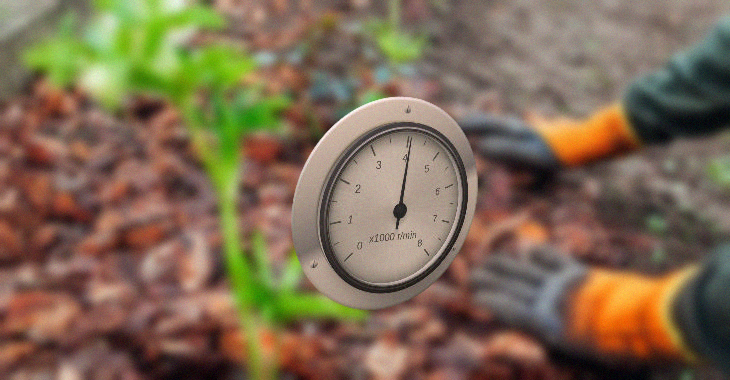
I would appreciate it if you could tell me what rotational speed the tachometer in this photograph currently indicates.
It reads 4000 rpm
